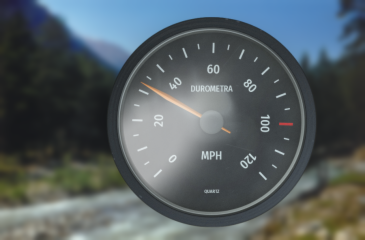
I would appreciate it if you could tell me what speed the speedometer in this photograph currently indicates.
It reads 32.5 mph
